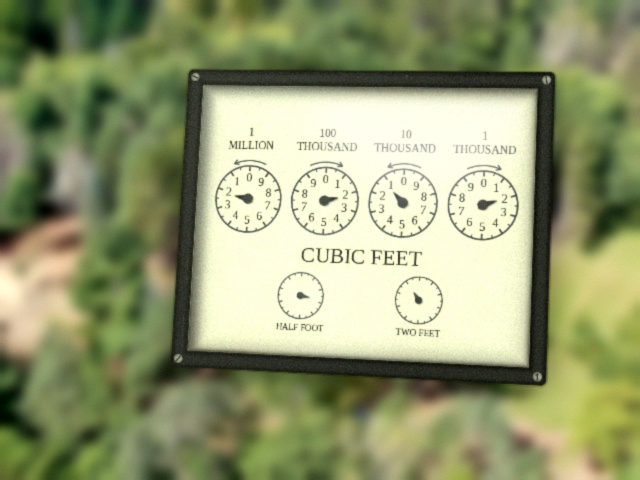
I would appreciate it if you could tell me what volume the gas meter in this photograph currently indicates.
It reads 221200 ft³
